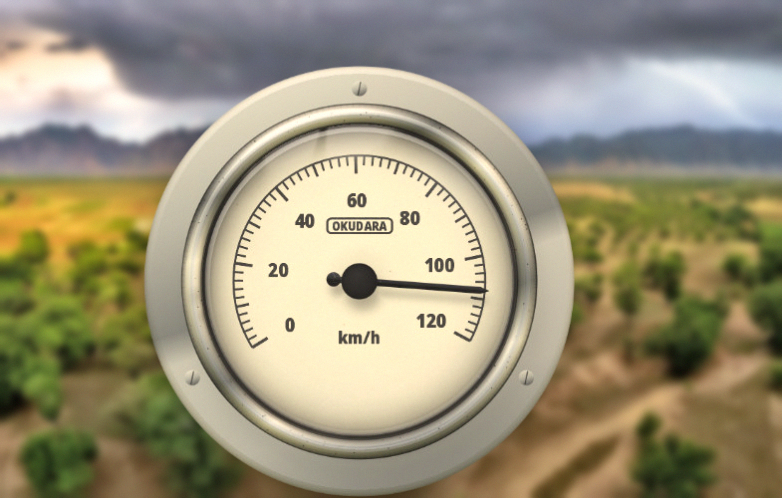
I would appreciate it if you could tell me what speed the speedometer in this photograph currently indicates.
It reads 108 km/h
